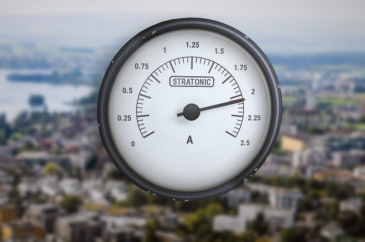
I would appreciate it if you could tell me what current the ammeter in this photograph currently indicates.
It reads 2.05 A
